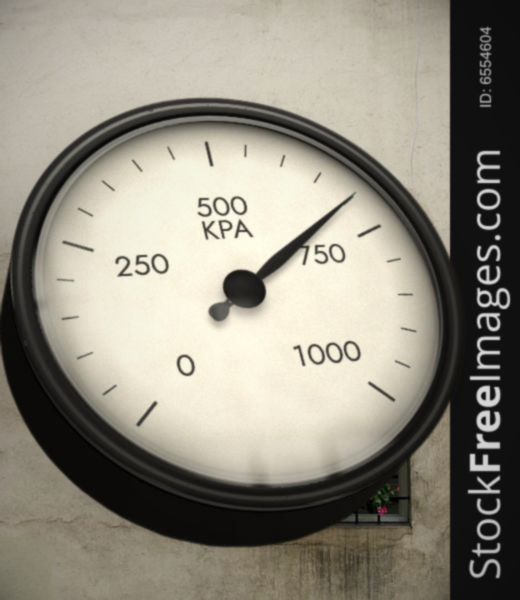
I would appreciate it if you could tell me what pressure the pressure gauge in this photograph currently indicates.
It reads 700 kPa
